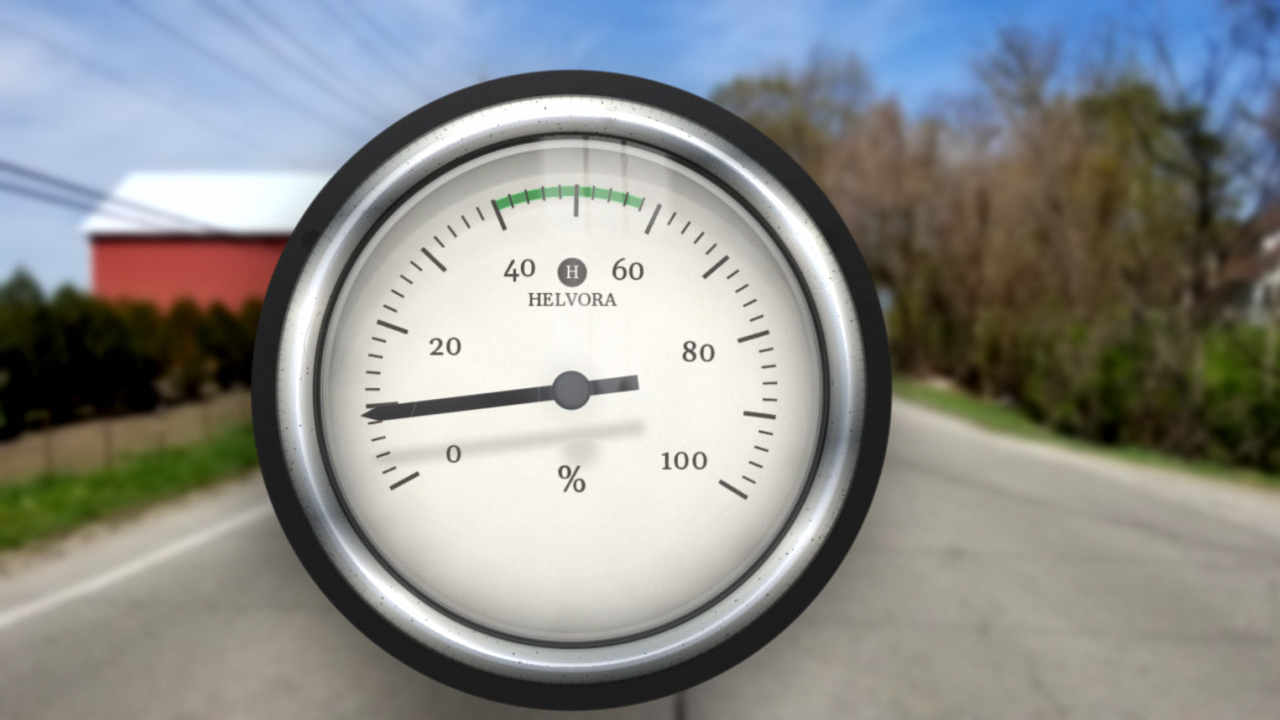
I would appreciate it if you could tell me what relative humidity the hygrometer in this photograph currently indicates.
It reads 9 %
